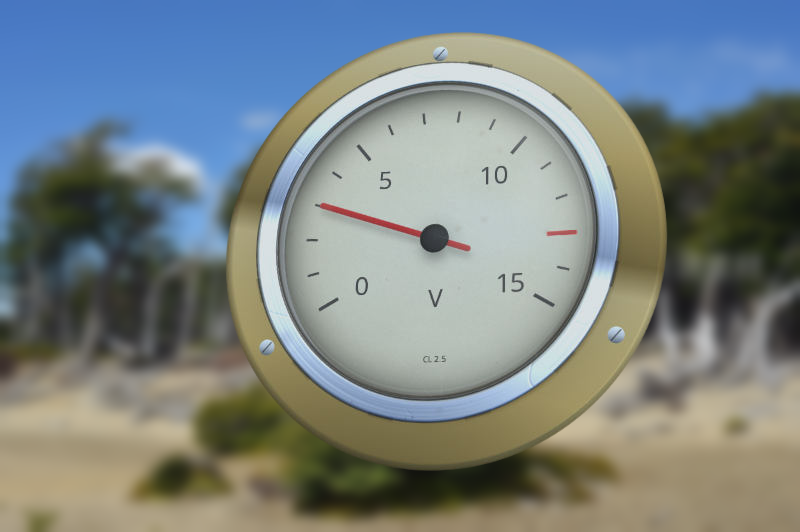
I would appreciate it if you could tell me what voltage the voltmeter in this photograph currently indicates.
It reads 3 V
